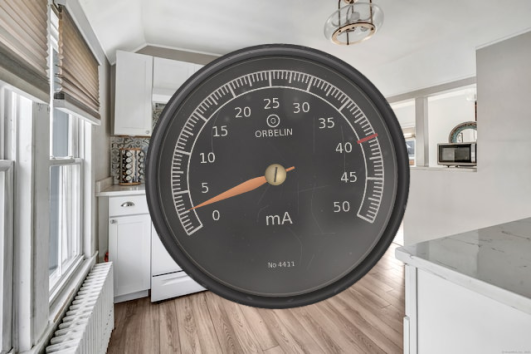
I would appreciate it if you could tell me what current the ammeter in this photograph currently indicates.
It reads 2.5 mA
